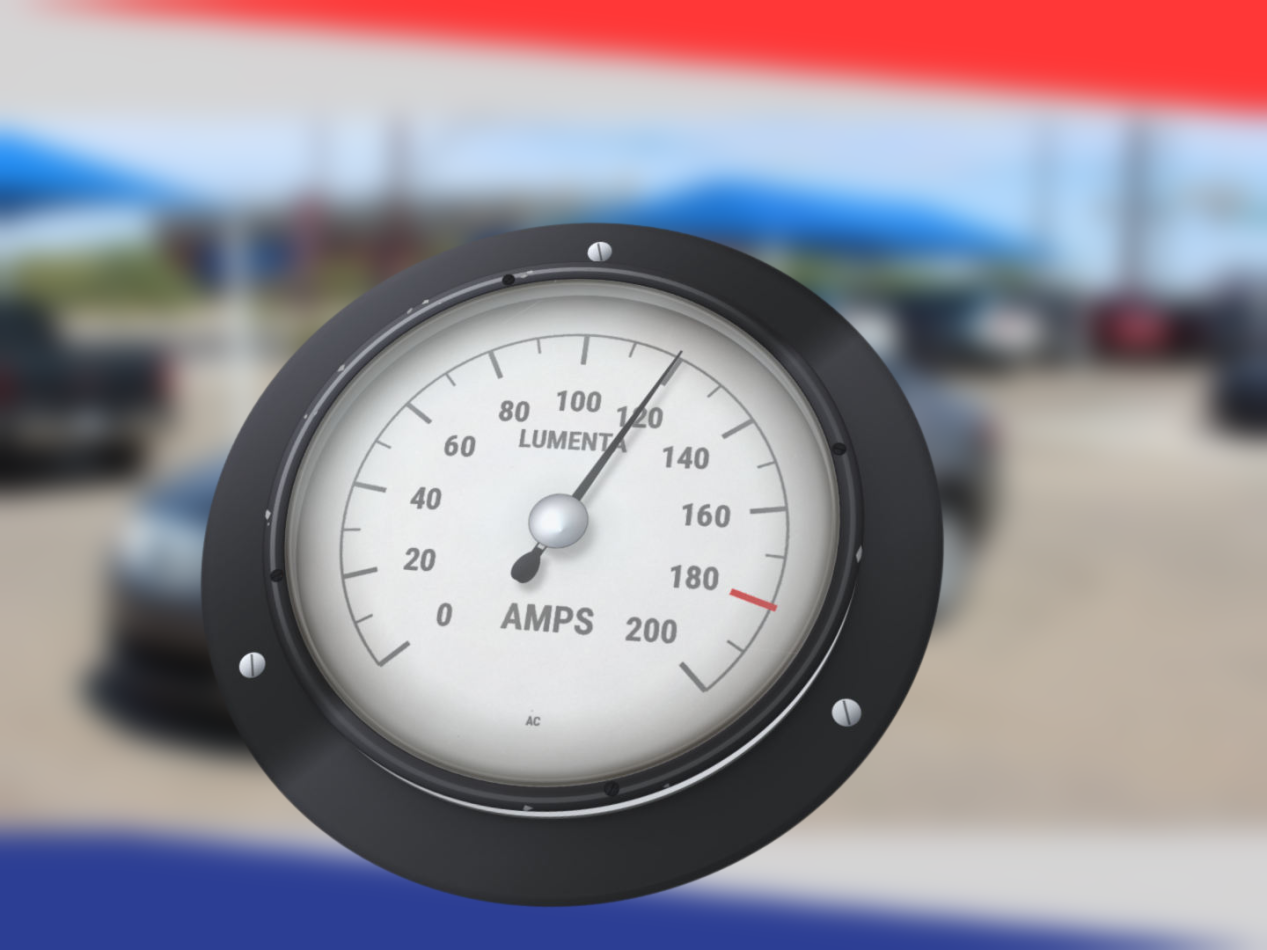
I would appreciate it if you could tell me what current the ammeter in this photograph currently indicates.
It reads 120 A
